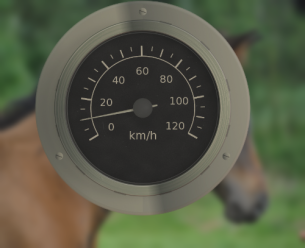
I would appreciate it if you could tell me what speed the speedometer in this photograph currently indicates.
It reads 10 km/h
